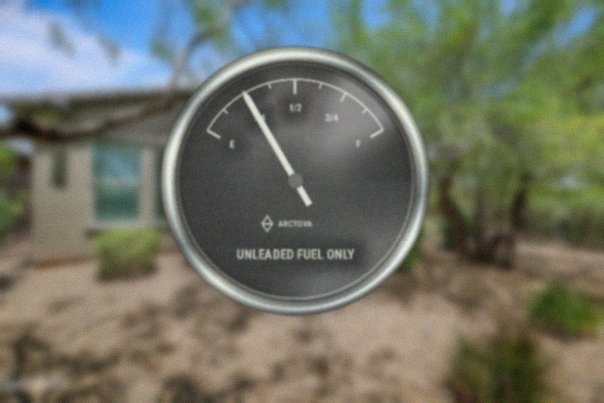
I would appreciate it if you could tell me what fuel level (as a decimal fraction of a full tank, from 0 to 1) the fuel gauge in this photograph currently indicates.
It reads 0.25
